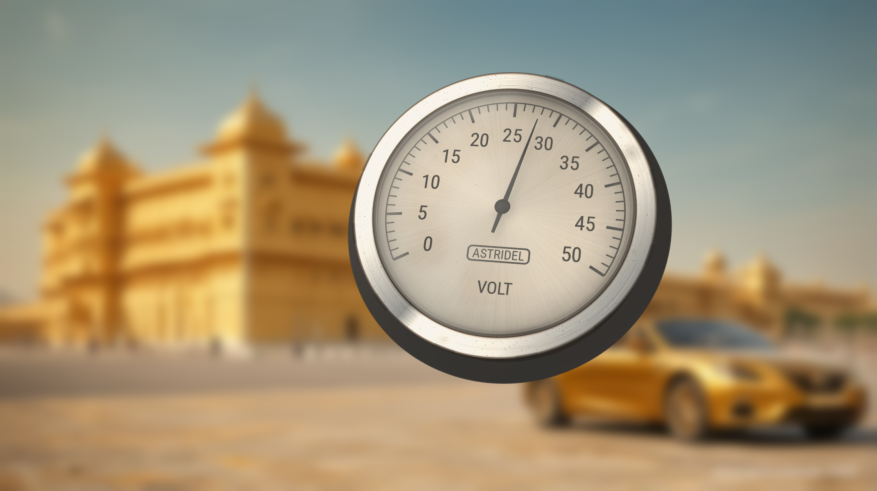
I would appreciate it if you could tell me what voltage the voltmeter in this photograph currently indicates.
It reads 28 V
